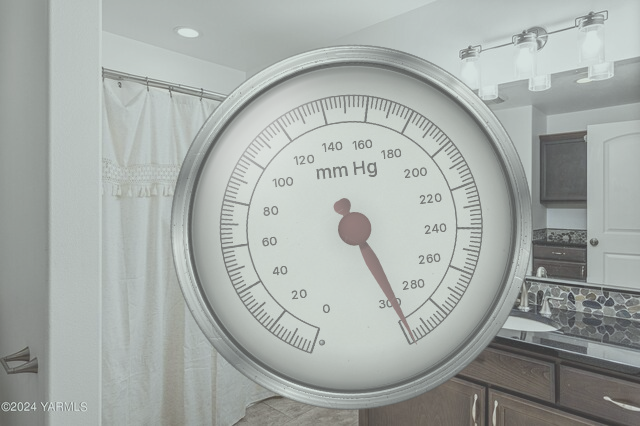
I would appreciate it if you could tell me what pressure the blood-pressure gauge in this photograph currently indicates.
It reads 298 mmHg
